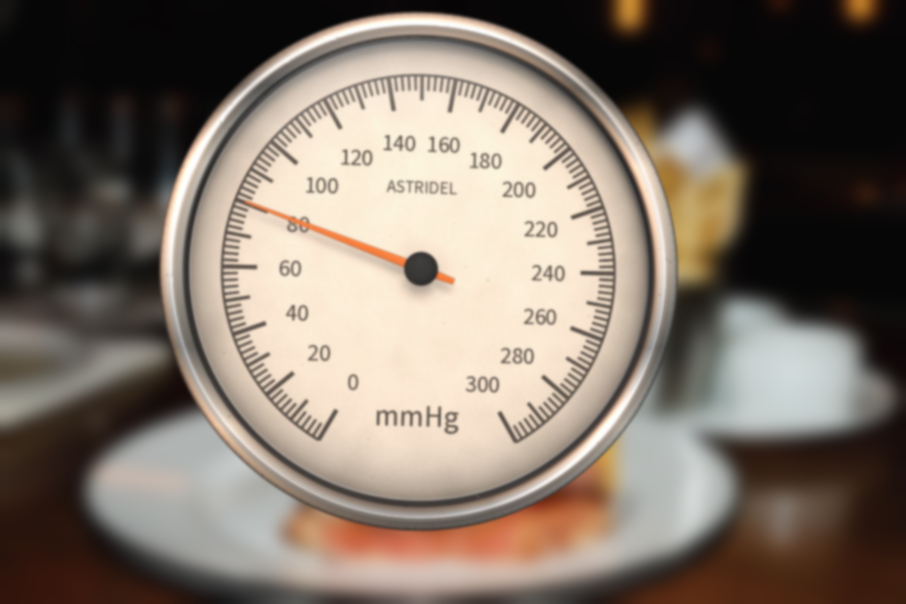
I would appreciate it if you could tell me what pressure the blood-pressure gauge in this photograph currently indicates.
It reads 80 mmHg
